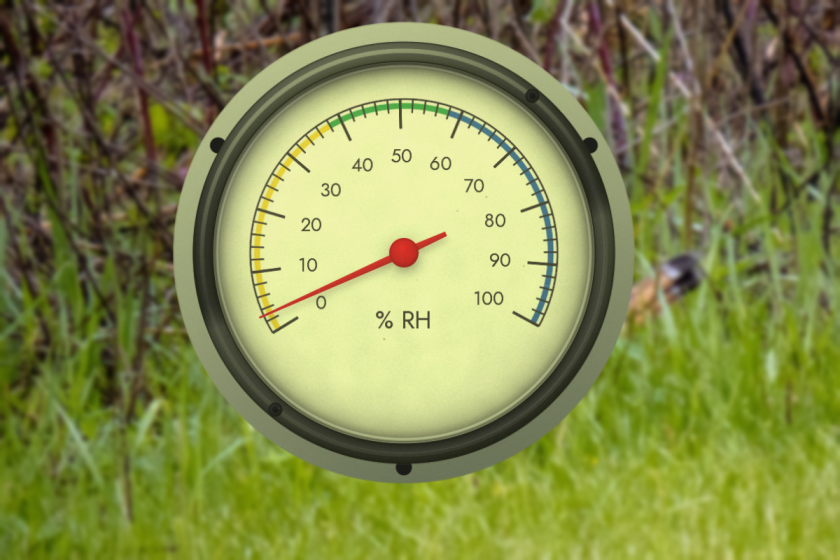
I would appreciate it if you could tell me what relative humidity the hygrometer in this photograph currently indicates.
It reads 3 %
